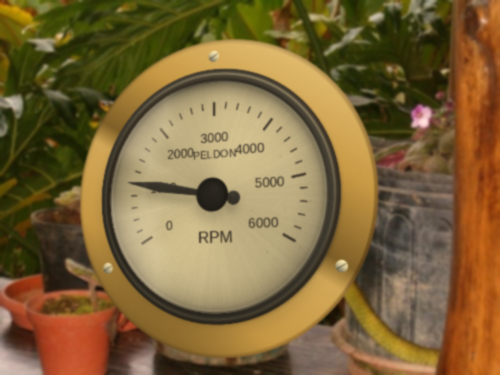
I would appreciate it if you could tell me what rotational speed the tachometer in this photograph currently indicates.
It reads 1000 rpm
